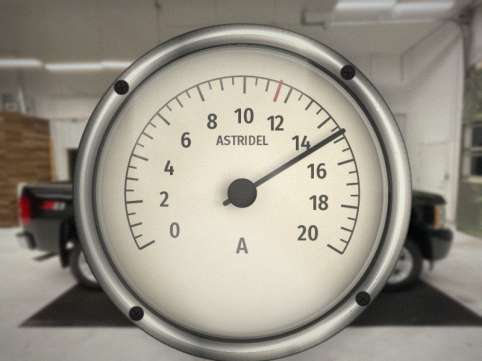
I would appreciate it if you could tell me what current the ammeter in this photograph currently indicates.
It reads 14.75 A
